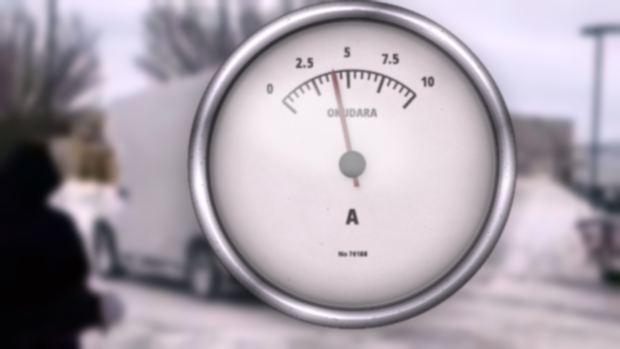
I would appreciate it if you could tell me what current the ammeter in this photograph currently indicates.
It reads 4 A
